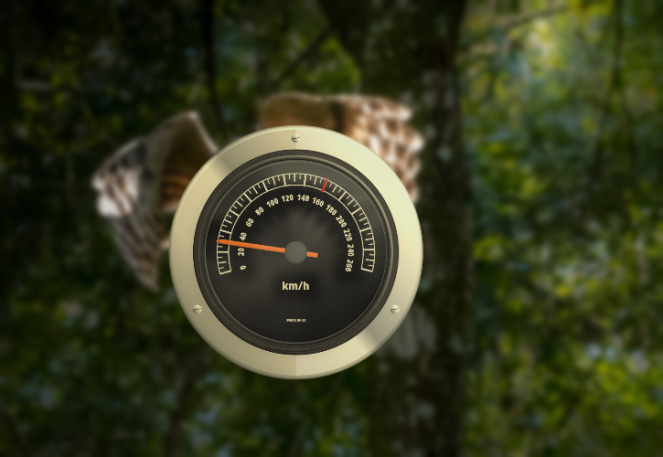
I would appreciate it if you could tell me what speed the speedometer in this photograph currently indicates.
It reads 30 km/h
